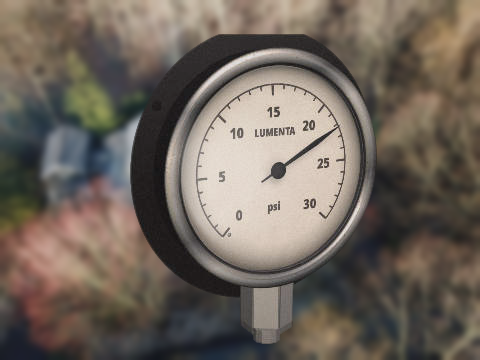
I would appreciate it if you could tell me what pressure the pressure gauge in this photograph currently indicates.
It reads 22 psi
